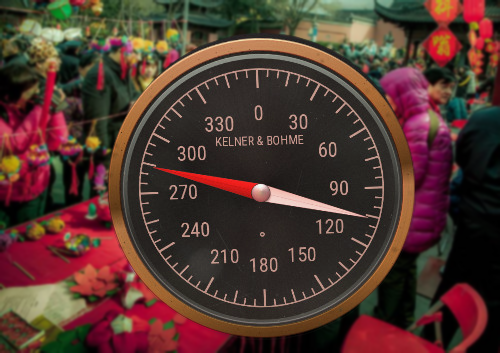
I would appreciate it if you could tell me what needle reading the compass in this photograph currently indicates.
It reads 285 °
